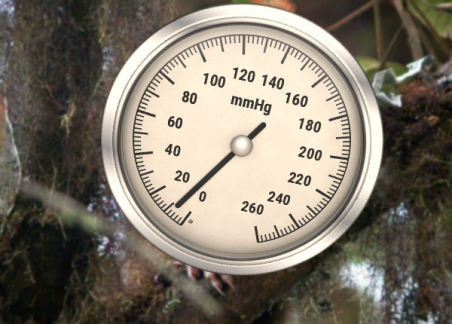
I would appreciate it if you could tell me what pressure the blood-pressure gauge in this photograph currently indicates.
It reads 8 mmHg
